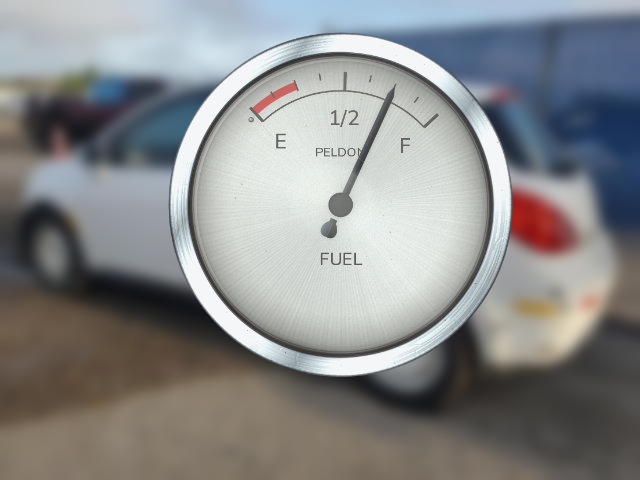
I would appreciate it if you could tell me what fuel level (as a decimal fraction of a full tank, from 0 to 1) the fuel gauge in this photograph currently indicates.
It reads 0.75
